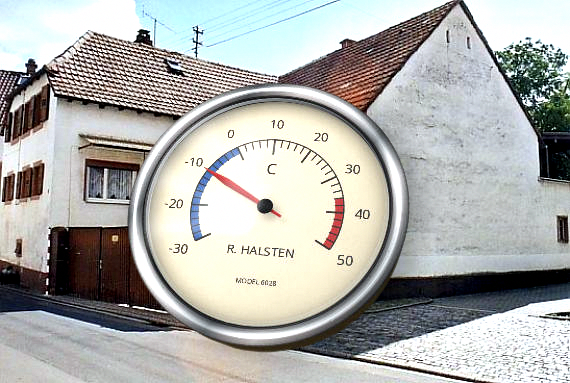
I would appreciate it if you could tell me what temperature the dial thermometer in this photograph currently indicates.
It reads -10 °C
